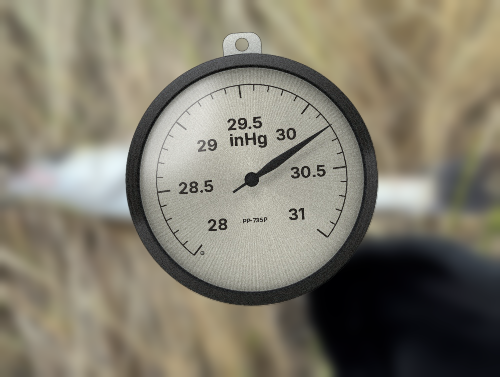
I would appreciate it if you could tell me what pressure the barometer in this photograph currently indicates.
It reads 30.2 inHg
